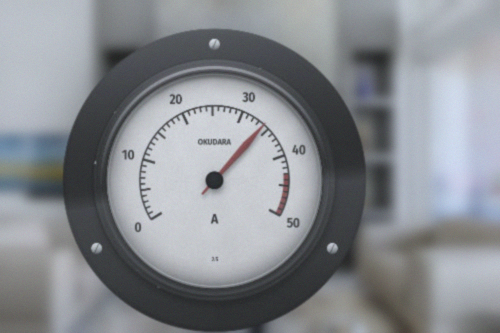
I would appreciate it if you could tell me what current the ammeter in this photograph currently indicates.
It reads 34 A
